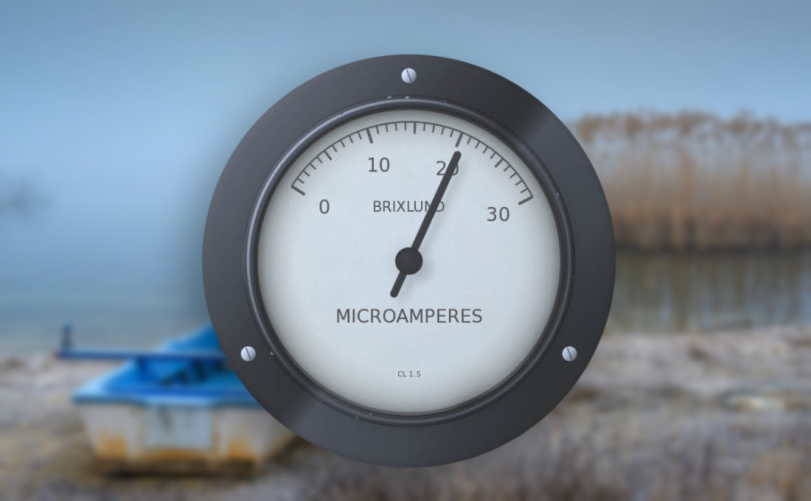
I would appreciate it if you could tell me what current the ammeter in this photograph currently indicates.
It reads 20.5 µA
